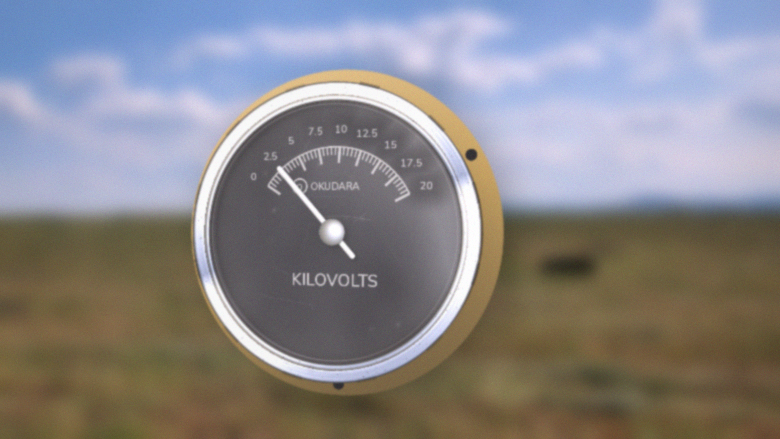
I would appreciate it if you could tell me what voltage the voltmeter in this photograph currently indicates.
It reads 2.5 kV
